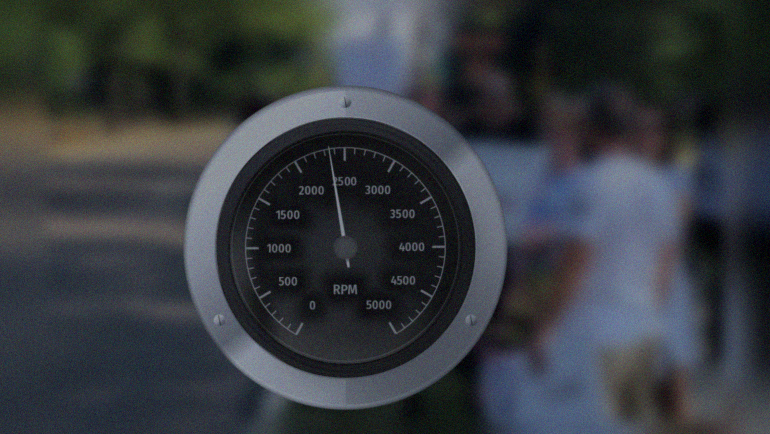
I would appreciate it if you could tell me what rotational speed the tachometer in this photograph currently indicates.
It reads 2350 rpm
